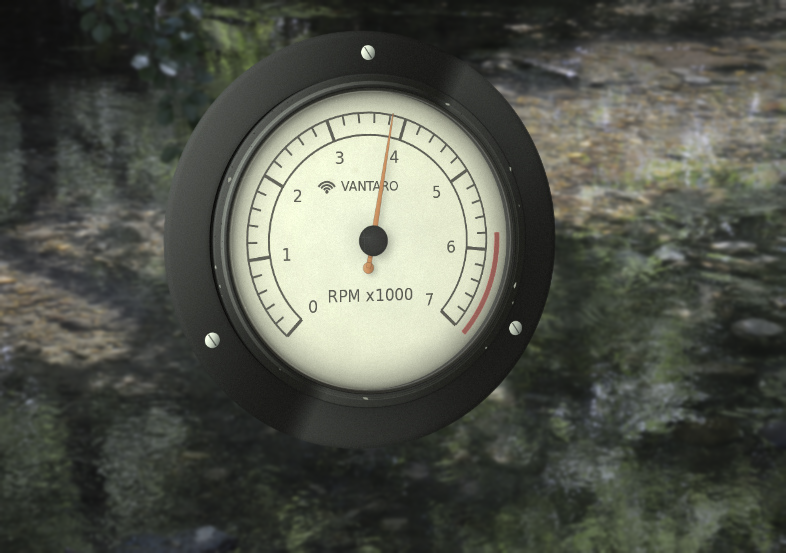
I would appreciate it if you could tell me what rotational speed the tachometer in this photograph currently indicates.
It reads 3800 rpm
